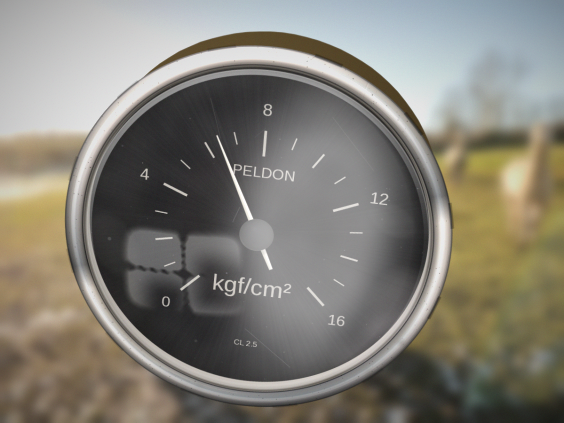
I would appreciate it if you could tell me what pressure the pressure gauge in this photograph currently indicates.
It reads 6.5 kg/cm²
